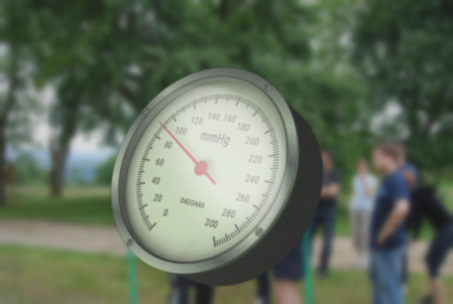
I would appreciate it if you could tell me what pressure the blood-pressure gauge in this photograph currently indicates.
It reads 90 mmHg
